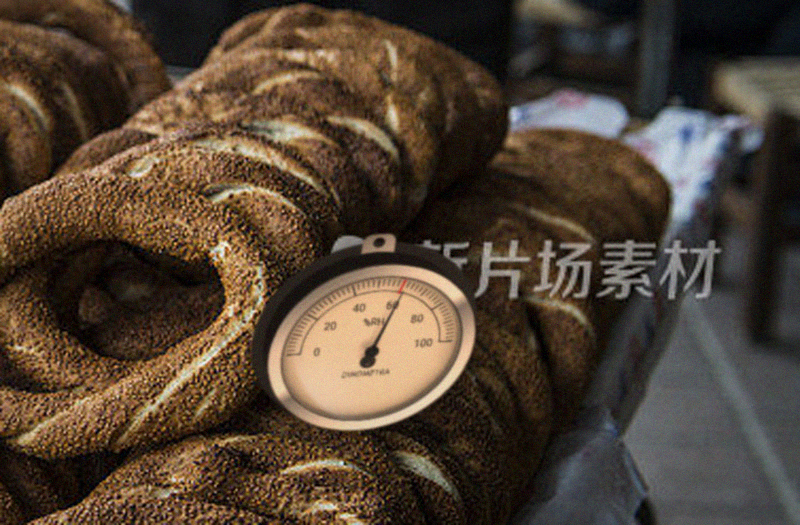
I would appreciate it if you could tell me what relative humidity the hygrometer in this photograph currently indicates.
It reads 60 %
